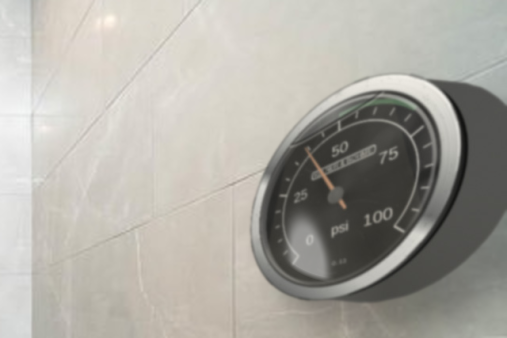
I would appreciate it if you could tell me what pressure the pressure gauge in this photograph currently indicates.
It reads 40 psi
